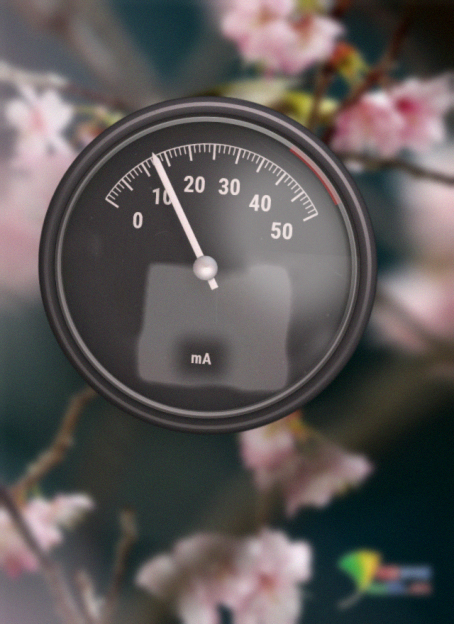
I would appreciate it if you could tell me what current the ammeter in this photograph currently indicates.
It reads 13 mA
